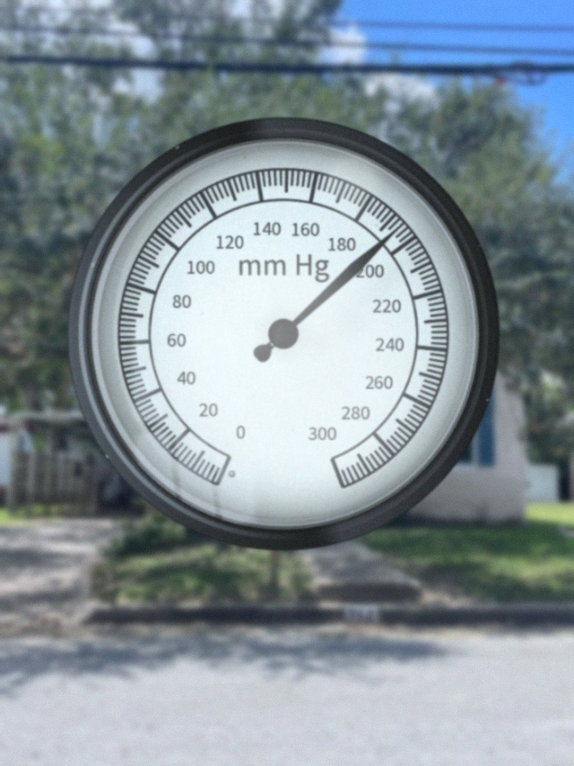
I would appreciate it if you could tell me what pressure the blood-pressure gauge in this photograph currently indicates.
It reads 194 mmHg
